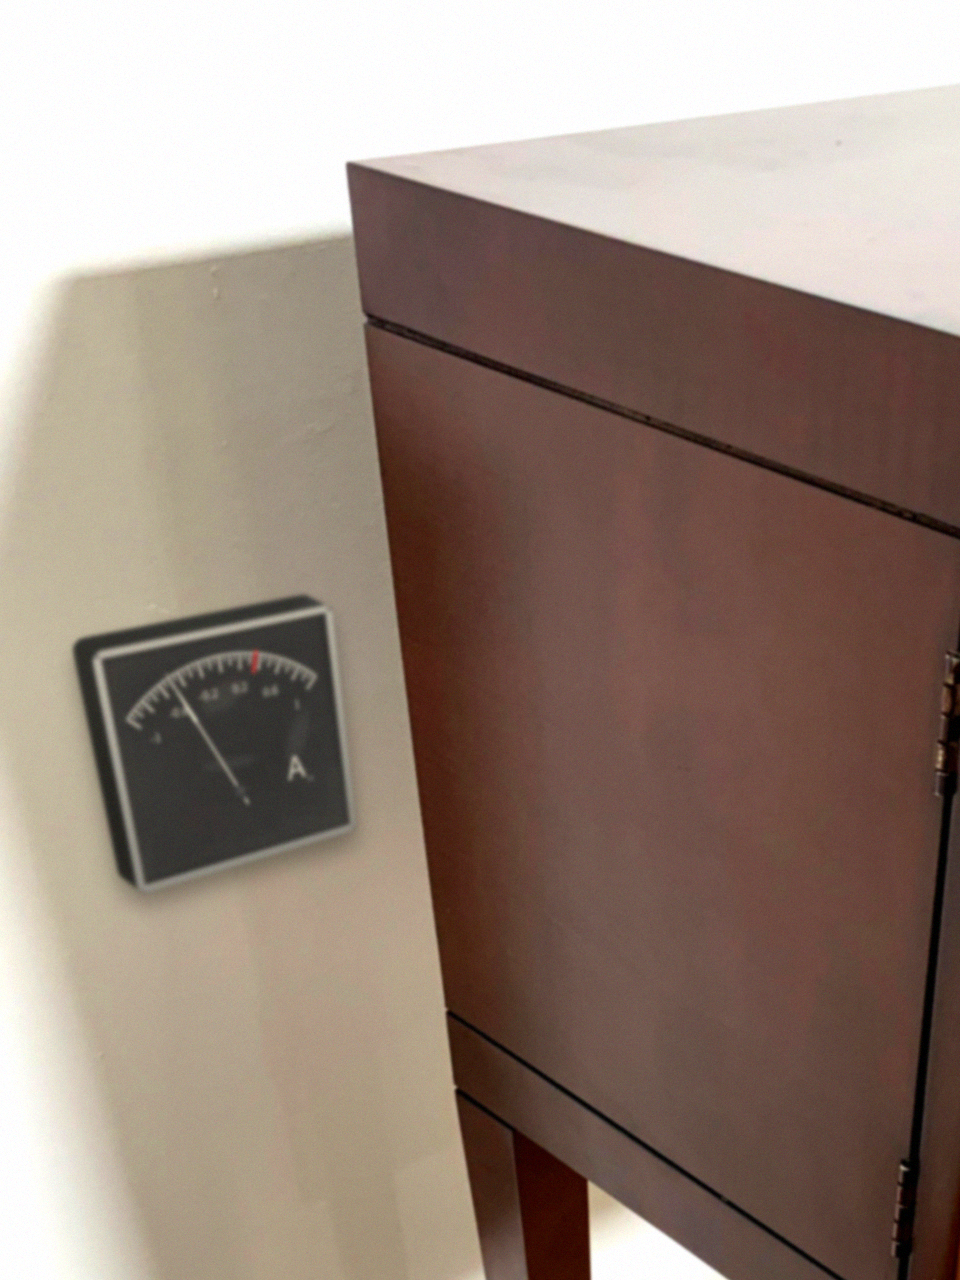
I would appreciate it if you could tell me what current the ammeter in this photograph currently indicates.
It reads -0.5 A
